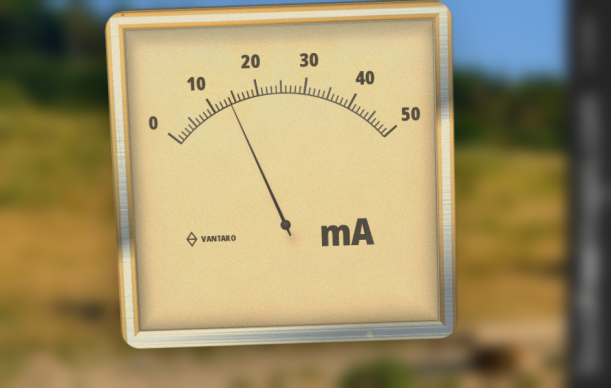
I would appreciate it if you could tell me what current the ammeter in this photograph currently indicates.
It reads 14 mA
